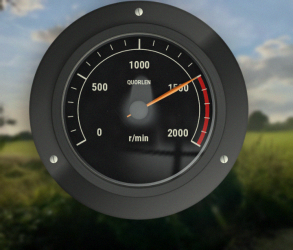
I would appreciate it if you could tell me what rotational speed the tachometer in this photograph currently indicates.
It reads 1500 rpm
